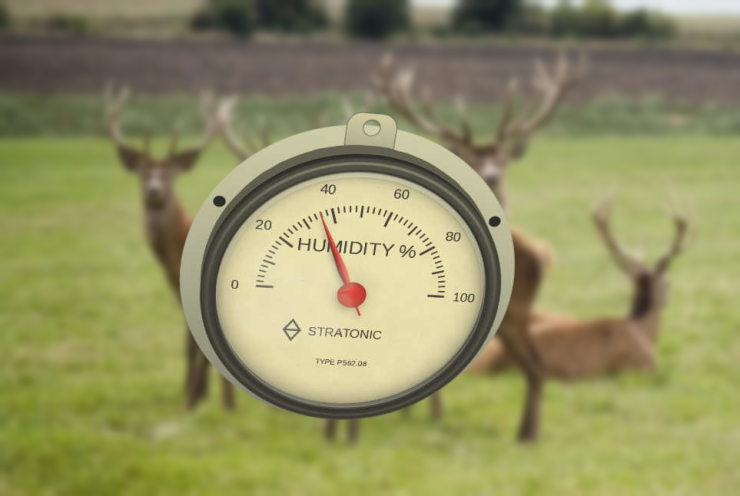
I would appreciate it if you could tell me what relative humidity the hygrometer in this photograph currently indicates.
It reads 36 %
